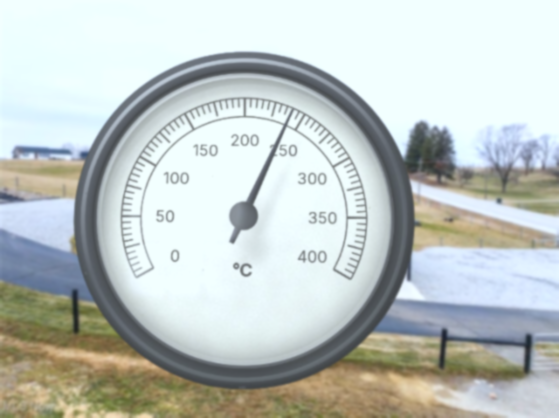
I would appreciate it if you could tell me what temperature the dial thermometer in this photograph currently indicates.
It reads 240 °C
